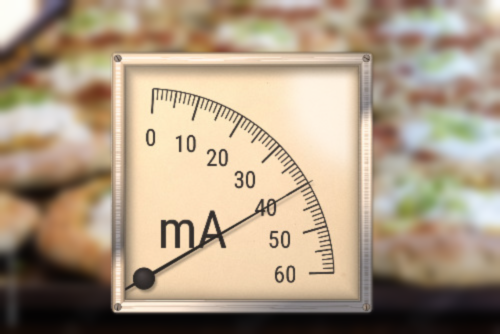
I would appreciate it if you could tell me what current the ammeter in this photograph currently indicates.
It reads 40 mA
